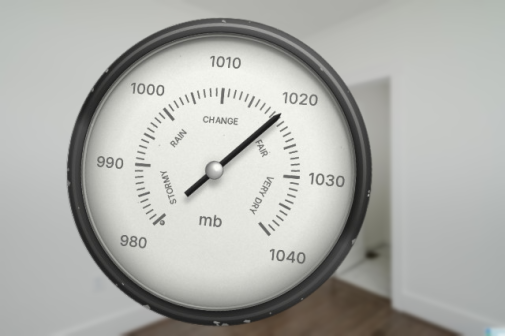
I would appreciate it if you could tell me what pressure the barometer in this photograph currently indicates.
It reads 1020 mbar
